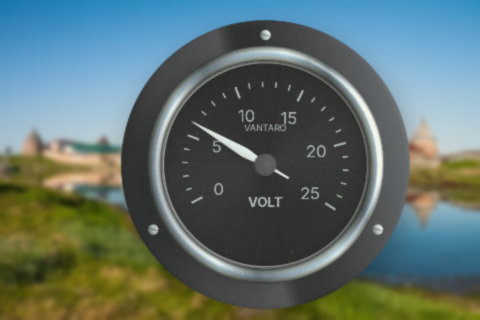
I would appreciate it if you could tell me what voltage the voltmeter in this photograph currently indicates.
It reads 6 V
